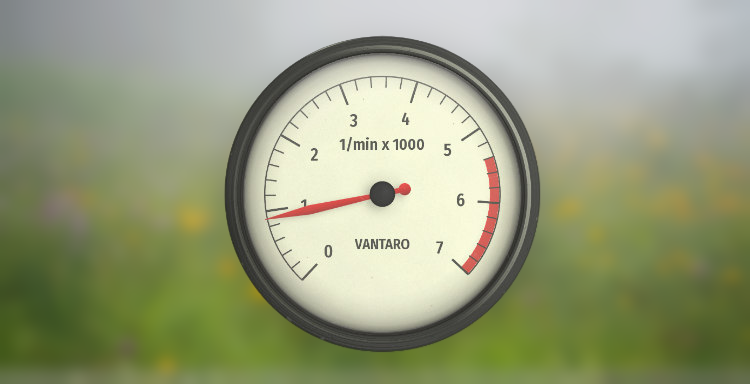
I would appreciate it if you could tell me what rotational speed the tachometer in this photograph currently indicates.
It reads 900 rpm
